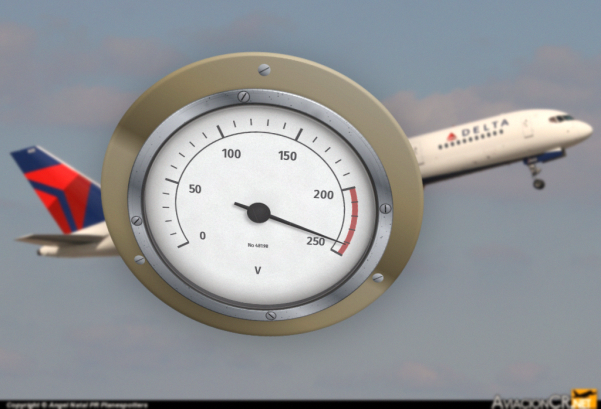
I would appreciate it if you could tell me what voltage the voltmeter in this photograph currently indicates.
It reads 240 V
